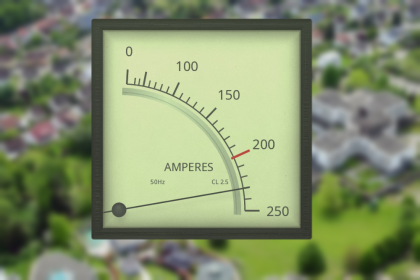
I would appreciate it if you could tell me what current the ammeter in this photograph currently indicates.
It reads 230 A
